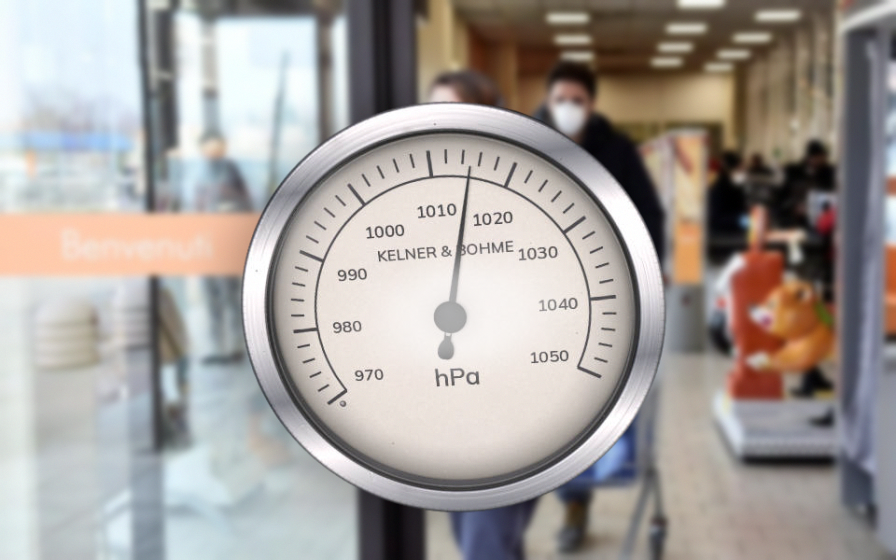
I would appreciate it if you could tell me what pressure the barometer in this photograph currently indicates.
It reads 1015 hPa
